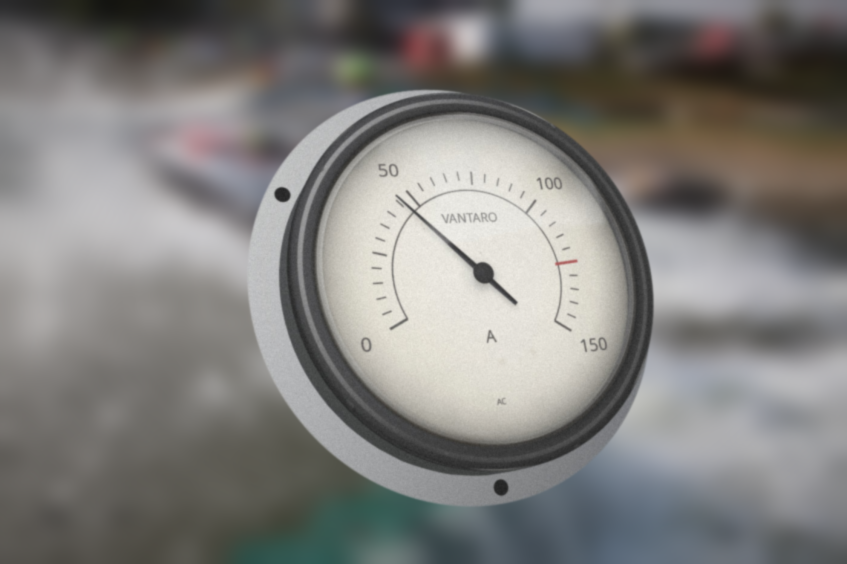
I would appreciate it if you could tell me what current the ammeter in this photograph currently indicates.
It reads 45 A
